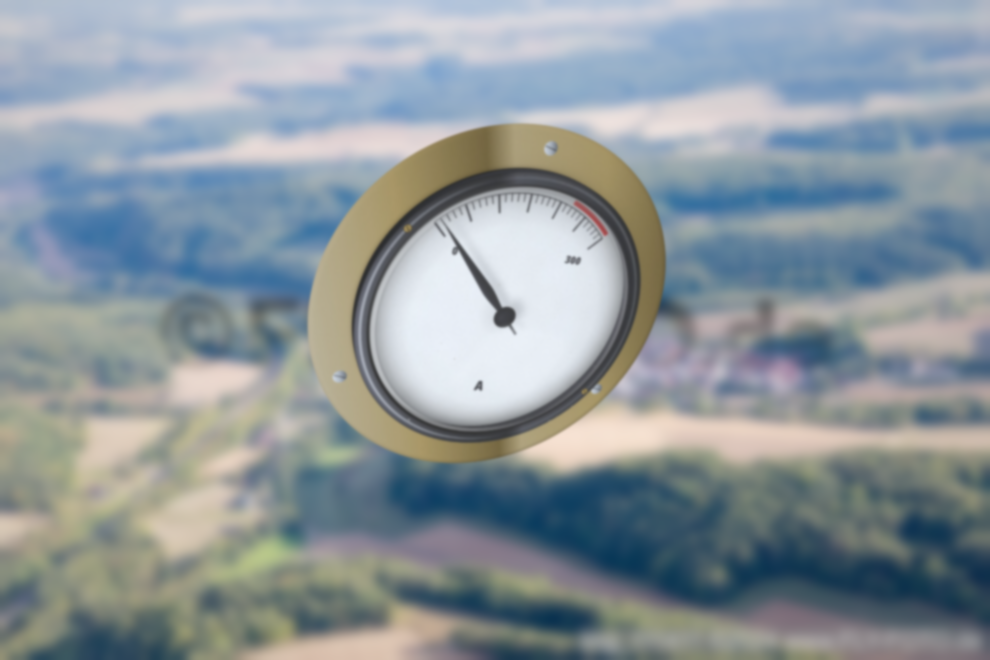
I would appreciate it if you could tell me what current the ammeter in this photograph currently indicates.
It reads 10 A
